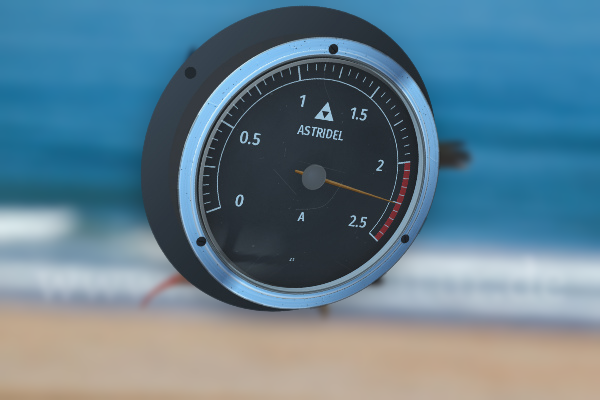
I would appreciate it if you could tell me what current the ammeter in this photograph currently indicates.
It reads 2.25 A
